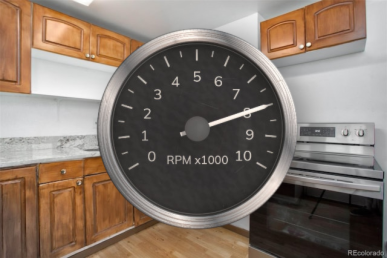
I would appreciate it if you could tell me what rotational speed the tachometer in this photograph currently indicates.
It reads 8000 rpm
